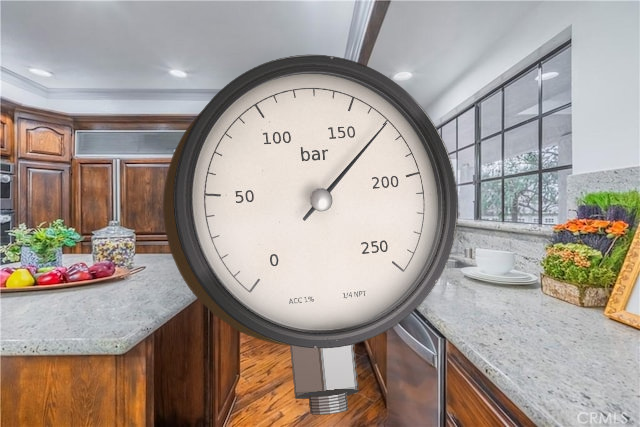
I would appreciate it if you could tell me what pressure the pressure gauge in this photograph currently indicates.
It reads 170 bar
